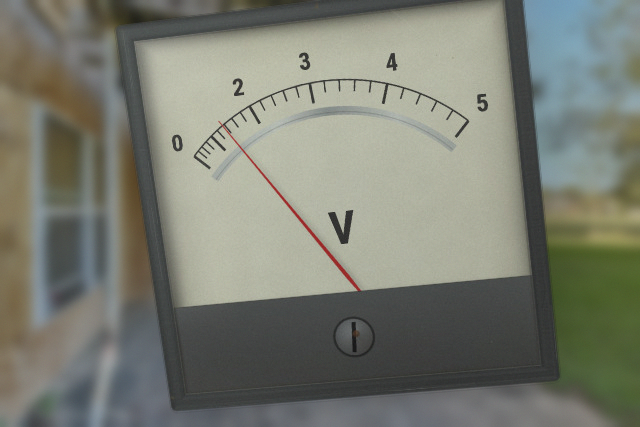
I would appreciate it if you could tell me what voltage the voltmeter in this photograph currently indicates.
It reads 1.4 V
